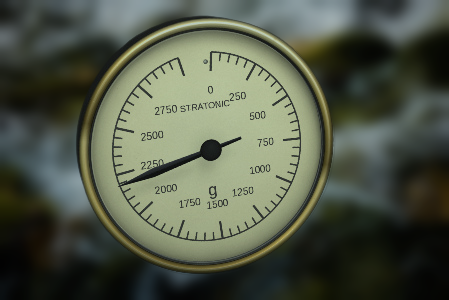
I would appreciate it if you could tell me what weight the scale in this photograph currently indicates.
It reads 2200 g
